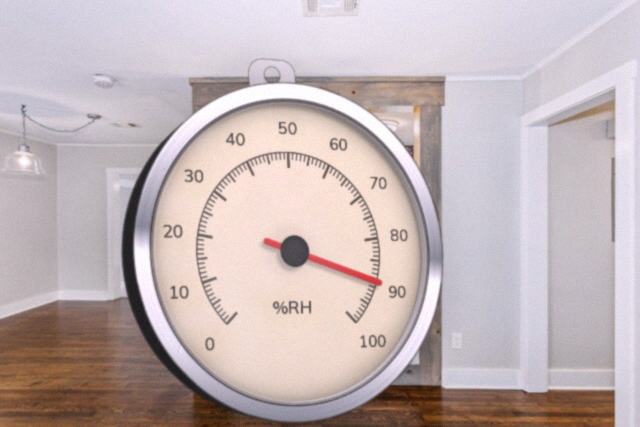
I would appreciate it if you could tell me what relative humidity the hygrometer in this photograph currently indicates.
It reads 90 %
